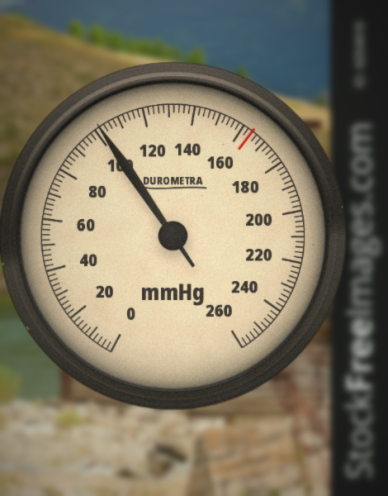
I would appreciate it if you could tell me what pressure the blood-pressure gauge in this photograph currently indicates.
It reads 102 mmHg
